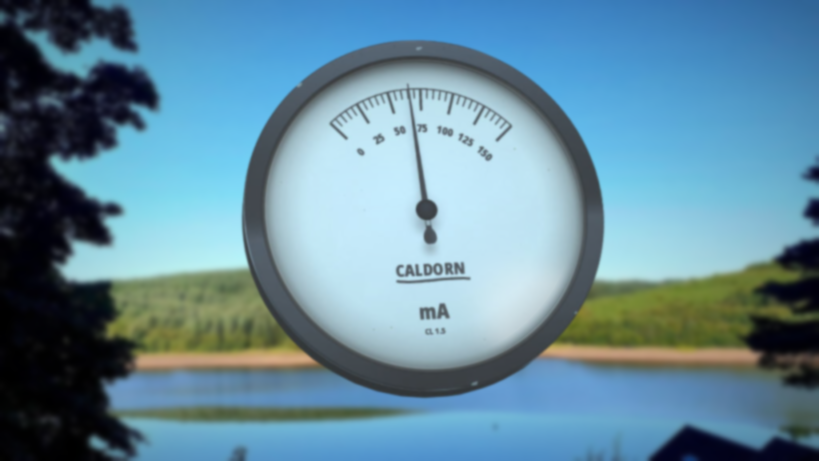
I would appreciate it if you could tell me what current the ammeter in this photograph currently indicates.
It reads 65 mA
